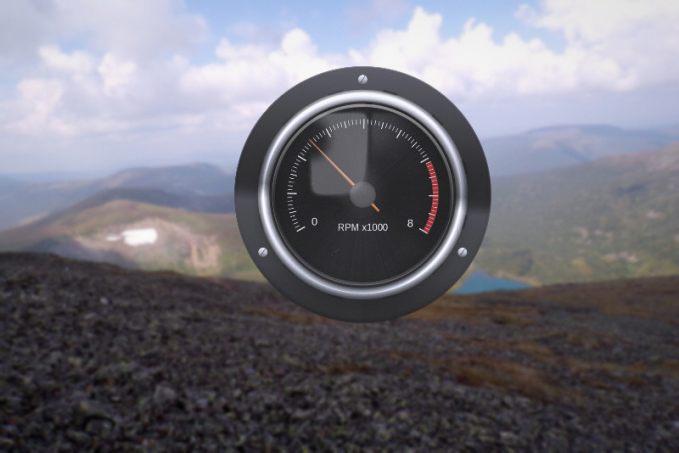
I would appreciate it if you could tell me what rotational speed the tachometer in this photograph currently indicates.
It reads 2500 rpm
